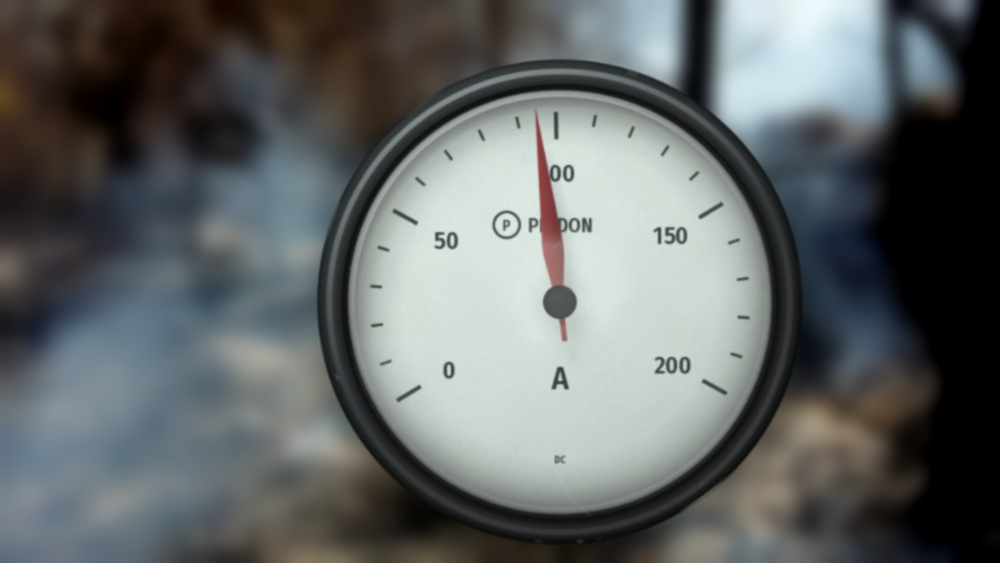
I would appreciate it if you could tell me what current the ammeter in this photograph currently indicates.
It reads 95 A
